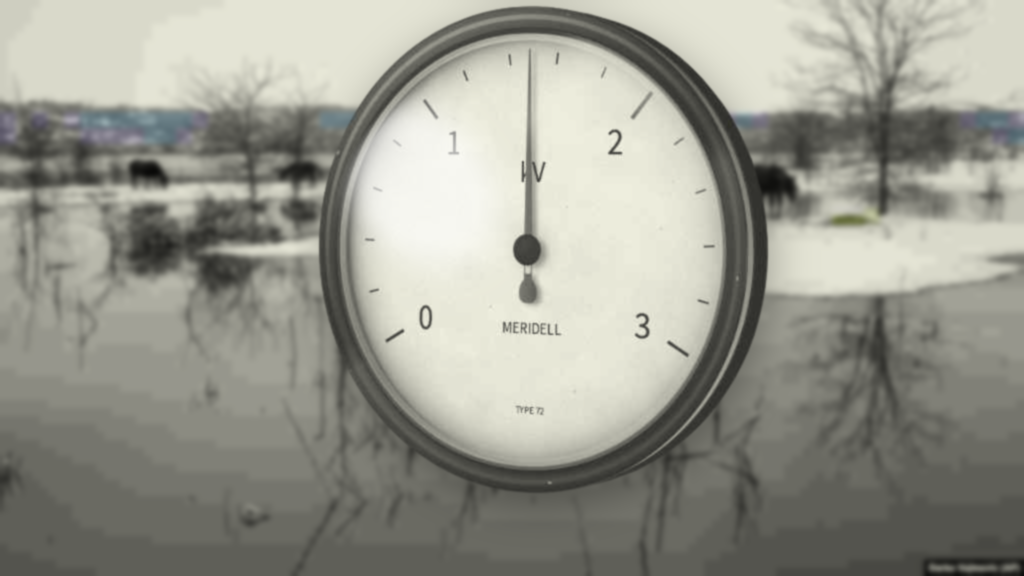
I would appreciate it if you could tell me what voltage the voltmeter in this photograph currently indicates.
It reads 1.5 kV
